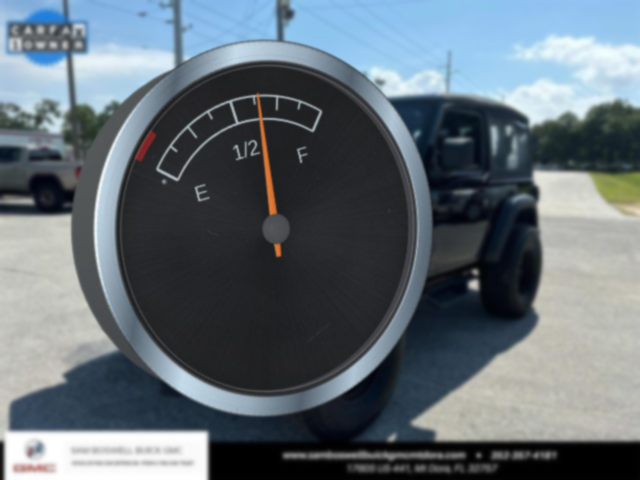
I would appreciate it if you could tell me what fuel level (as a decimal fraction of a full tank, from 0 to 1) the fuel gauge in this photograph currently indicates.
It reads 0.625
